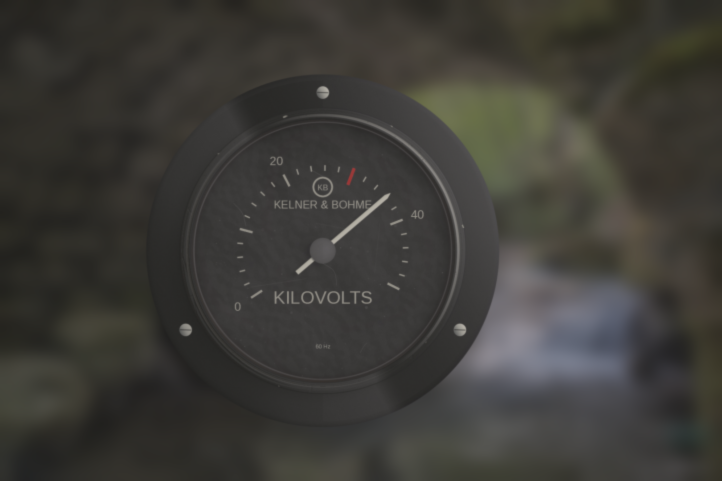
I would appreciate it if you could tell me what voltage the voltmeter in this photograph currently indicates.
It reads 36 kV
